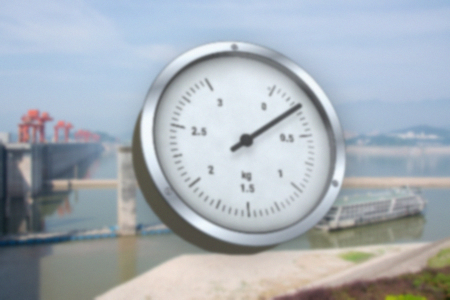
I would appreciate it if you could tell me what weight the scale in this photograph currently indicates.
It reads 0.25 kg
